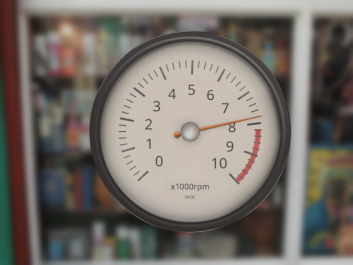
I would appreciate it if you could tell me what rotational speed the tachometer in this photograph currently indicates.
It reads 7800 rpm
